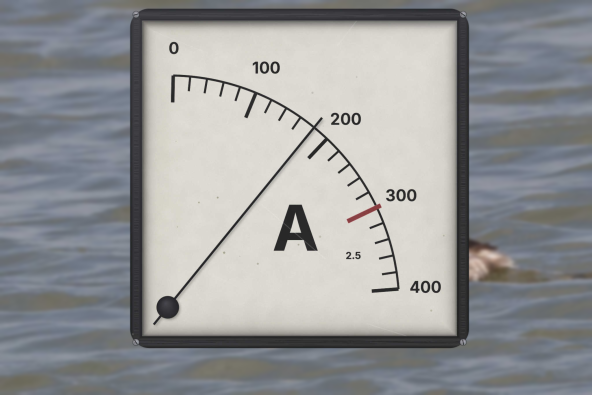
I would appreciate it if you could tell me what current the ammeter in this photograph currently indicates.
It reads 180 A
